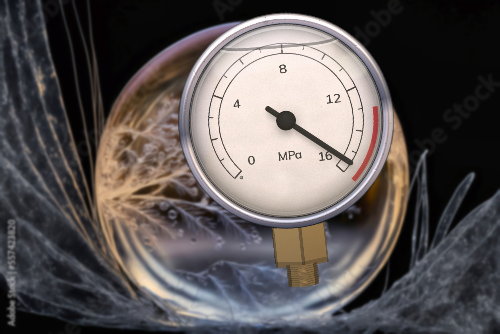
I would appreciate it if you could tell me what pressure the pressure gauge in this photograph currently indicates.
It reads 15.5 MPa
